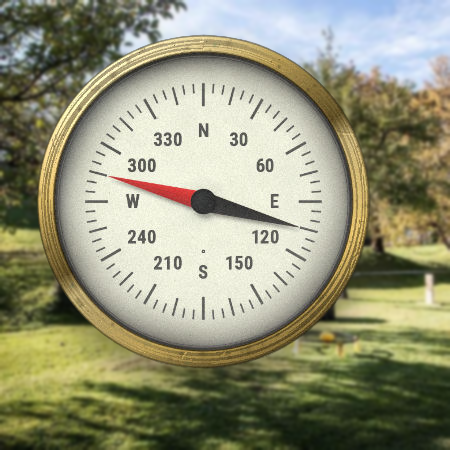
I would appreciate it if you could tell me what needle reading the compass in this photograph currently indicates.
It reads 285 °
